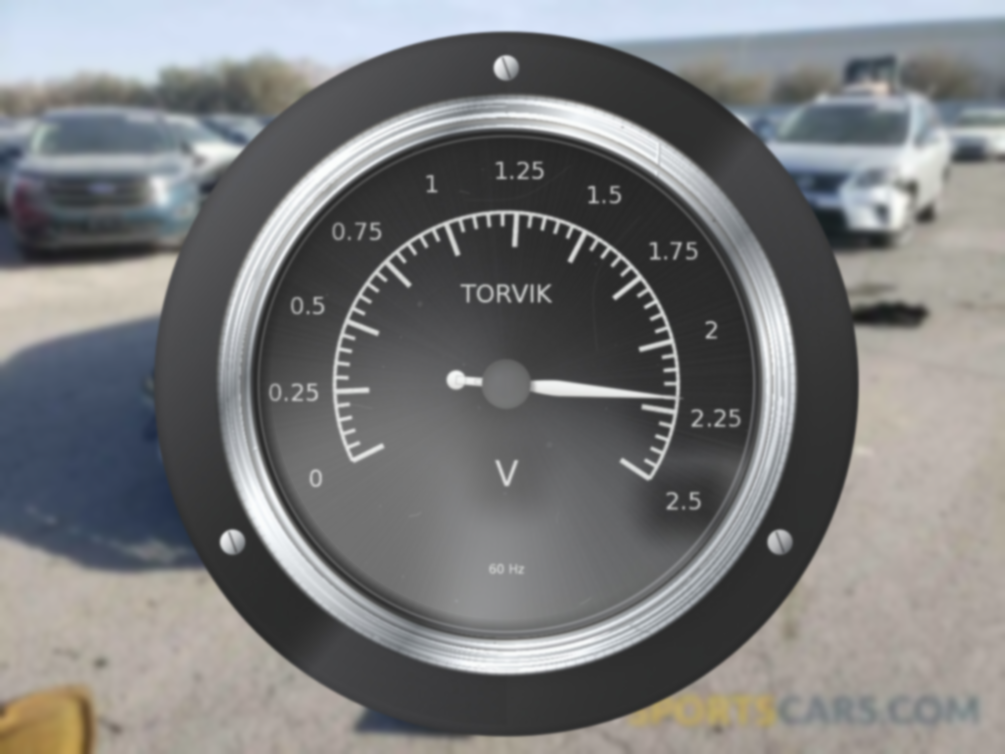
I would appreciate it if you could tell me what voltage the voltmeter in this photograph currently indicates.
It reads 2.2 V
